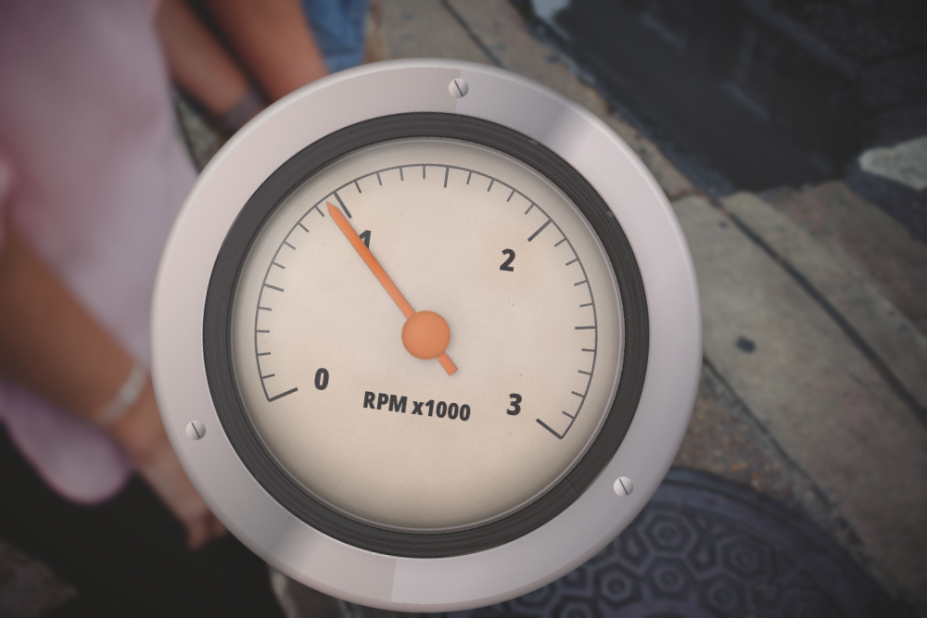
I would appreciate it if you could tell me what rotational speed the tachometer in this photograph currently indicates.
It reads 950 rpm
